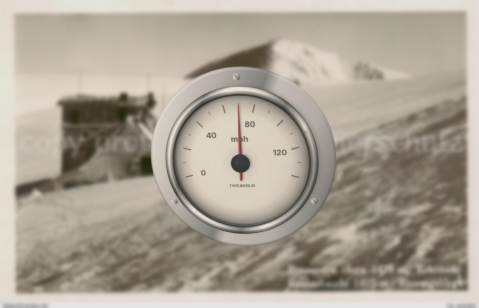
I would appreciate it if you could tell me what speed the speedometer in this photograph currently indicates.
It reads 70 mph
